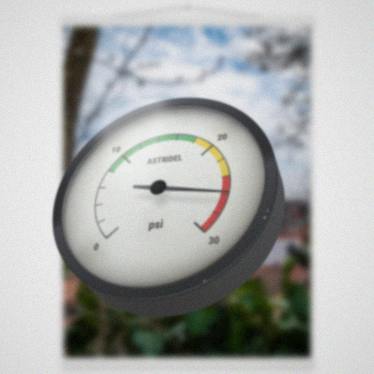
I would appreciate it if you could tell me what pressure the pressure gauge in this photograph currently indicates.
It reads 26 psi
